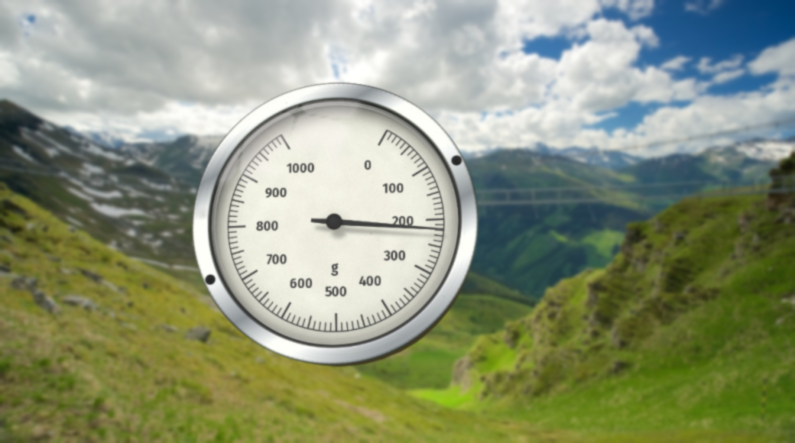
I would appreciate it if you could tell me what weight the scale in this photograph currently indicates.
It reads 220 g
